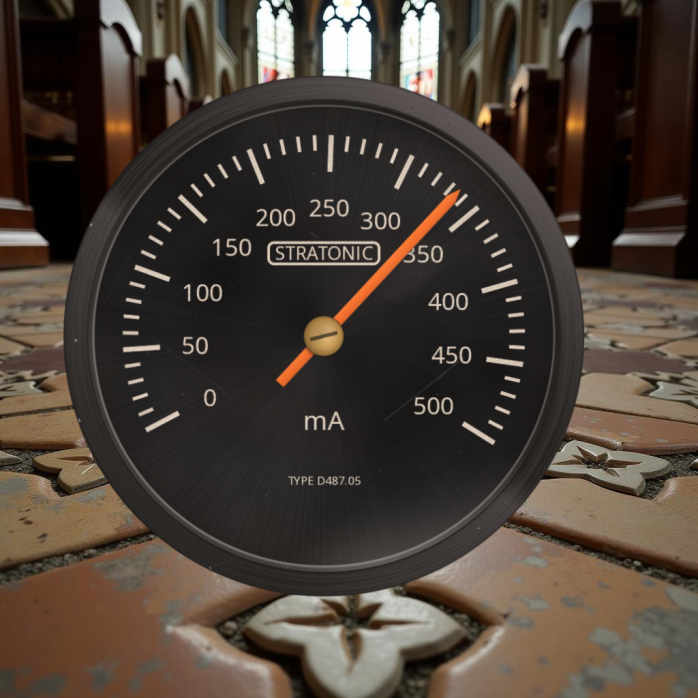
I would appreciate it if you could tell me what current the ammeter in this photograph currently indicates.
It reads 335 mA
